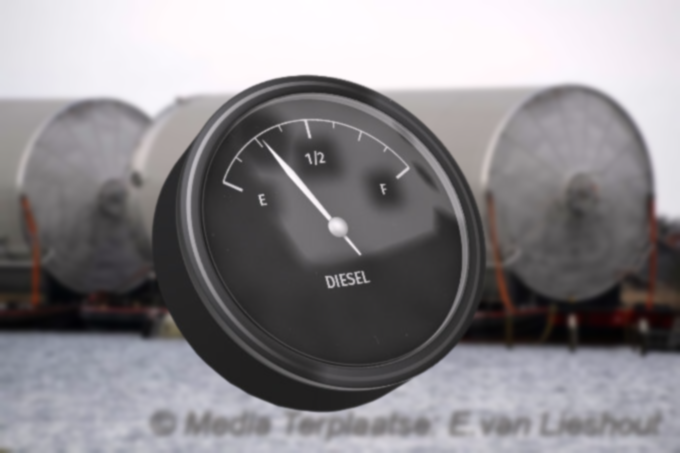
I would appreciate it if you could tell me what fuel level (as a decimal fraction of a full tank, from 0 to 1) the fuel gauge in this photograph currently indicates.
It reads 0.25
